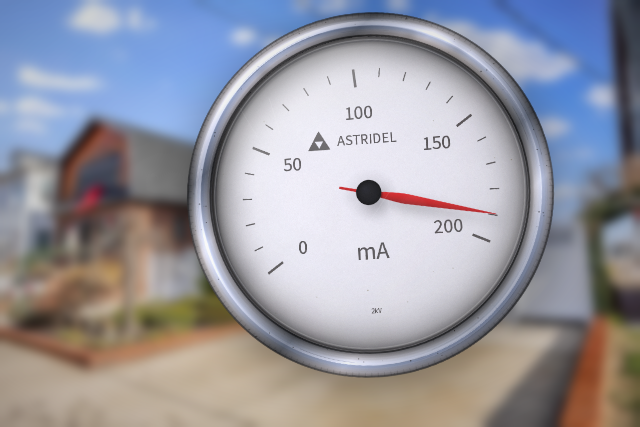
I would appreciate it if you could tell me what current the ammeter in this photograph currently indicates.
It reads 190 mA
